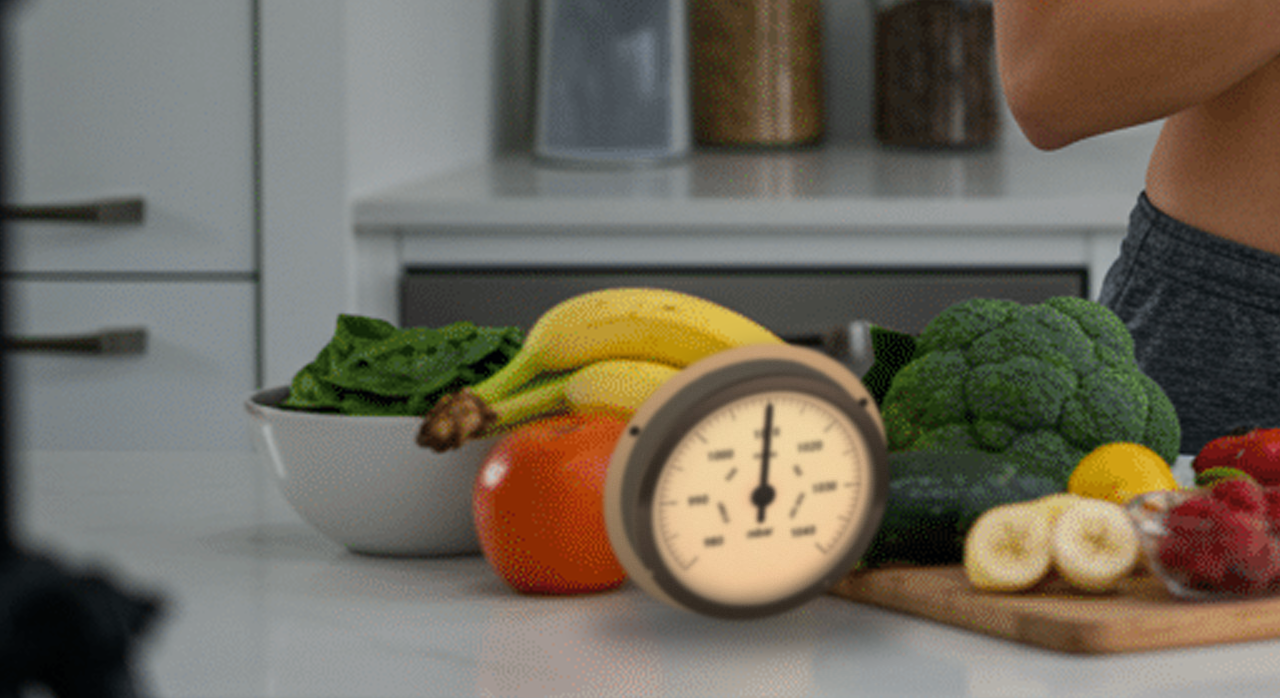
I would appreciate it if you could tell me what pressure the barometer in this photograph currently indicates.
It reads 1010 mbar
